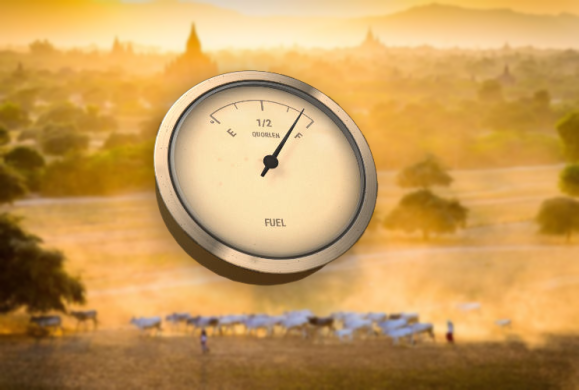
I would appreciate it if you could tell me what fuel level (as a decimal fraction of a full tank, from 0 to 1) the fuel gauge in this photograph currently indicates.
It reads 0.875
